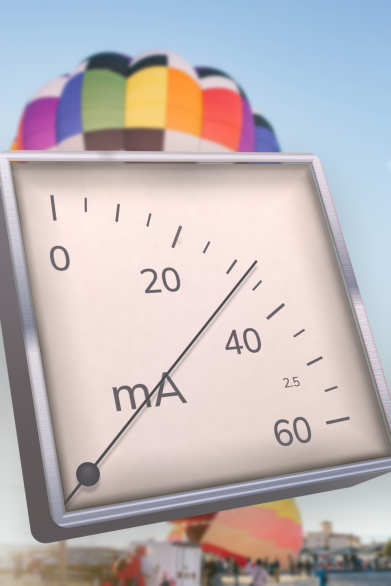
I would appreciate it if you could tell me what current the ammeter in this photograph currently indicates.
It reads 32.5 mA
